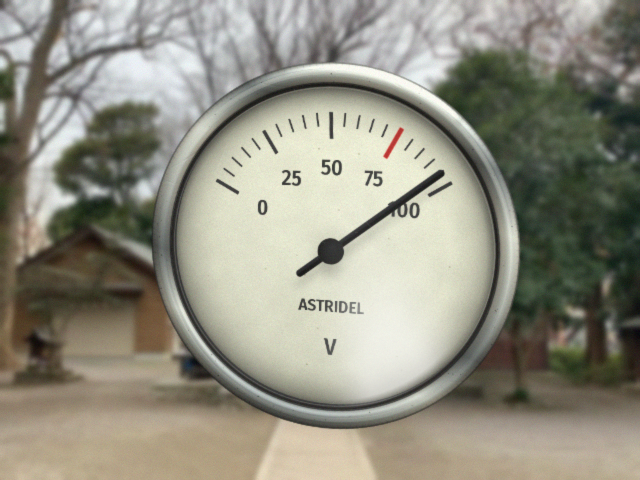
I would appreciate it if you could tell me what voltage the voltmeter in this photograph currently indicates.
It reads 95 V
